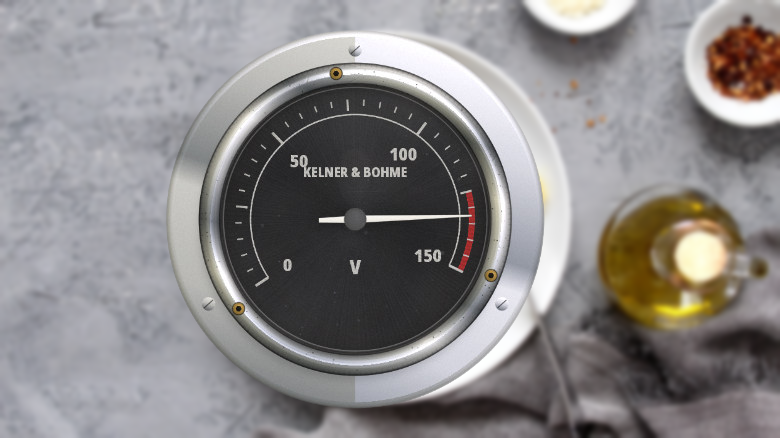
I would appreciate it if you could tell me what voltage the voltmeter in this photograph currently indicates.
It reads 132.5 V
